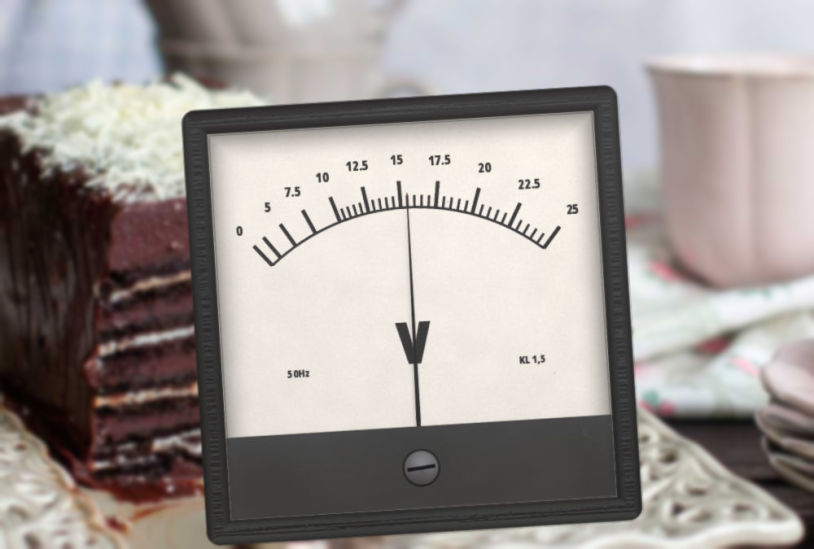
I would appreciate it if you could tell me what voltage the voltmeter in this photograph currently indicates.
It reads 15.5 V
